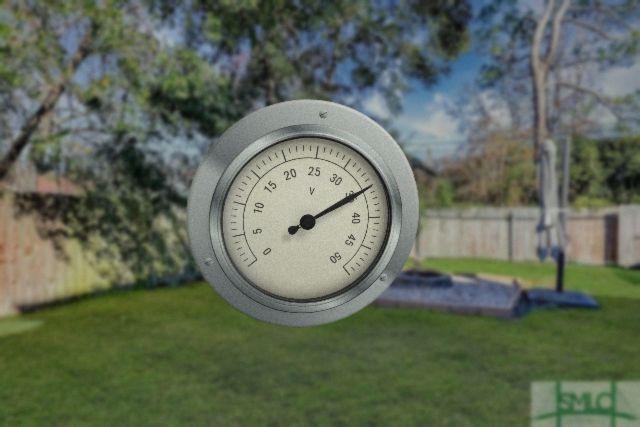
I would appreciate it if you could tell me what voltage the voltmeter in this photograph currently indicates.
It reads 35 V
